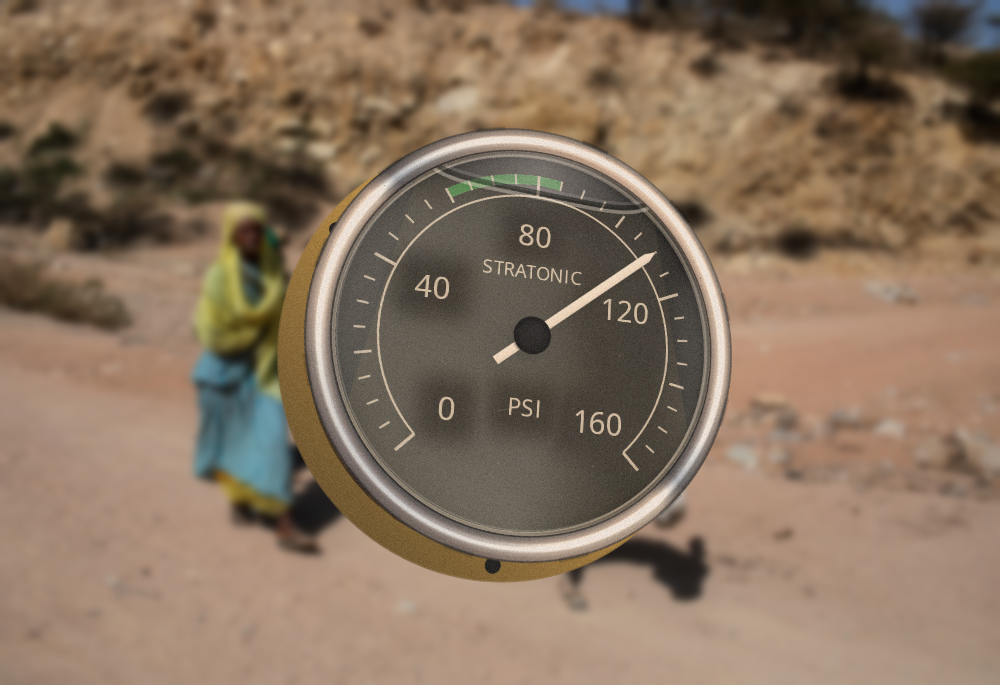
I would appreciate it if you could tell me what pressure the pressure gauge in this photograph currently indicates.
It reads 110 psi
